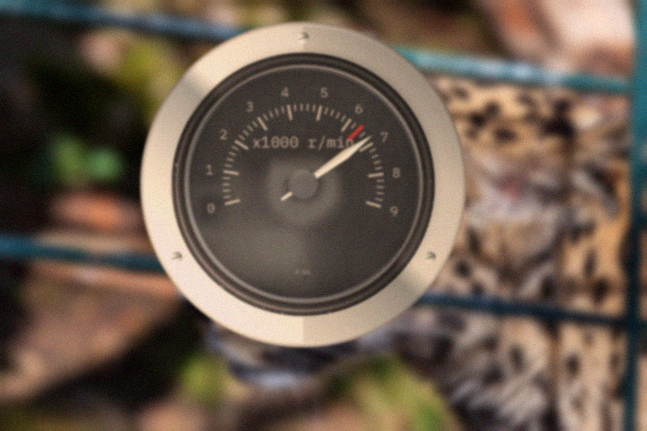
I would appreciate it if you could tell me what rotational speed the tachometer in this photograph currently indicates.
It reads 6800 rpm
